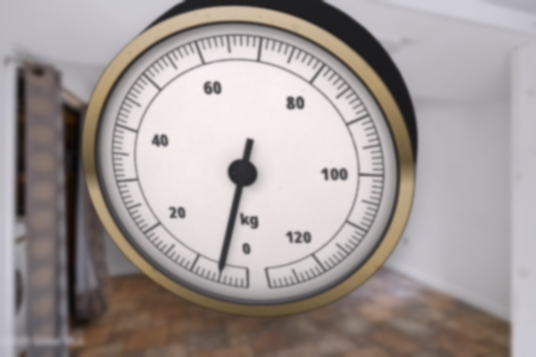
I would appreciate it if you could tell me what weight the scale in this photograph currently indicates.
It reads 5 kg
